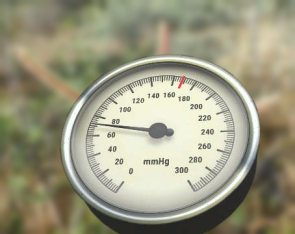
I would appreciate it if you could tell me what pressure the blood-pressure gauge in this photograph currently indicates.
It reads 70 mmHg
